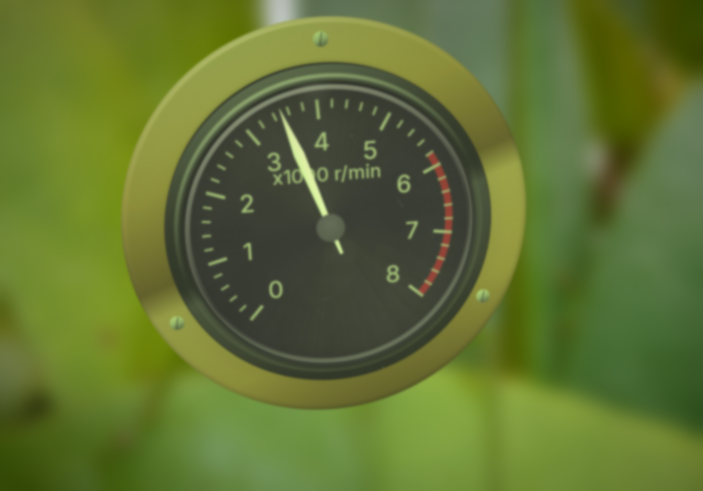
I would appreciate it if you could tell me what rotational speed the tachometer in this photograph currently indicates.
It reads 3500 rpm
